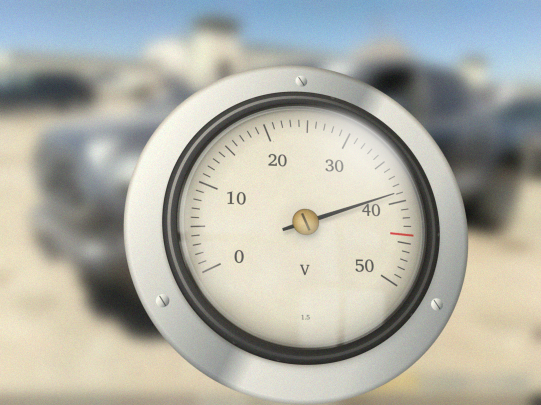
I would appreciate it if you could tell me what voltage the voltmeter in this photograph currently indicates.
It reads 39 V
